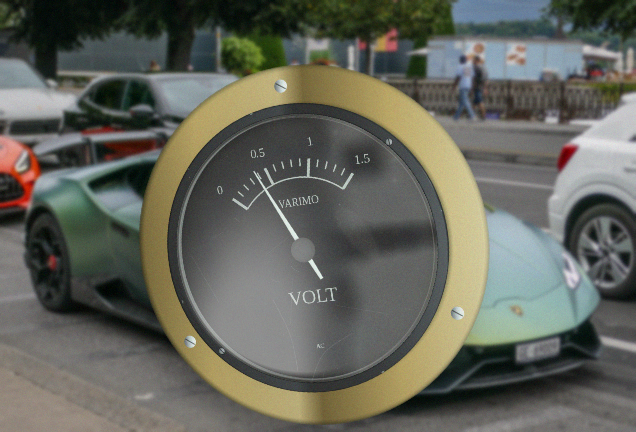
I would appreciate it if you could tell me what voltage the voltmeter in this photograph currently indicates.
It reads 0.4 V
